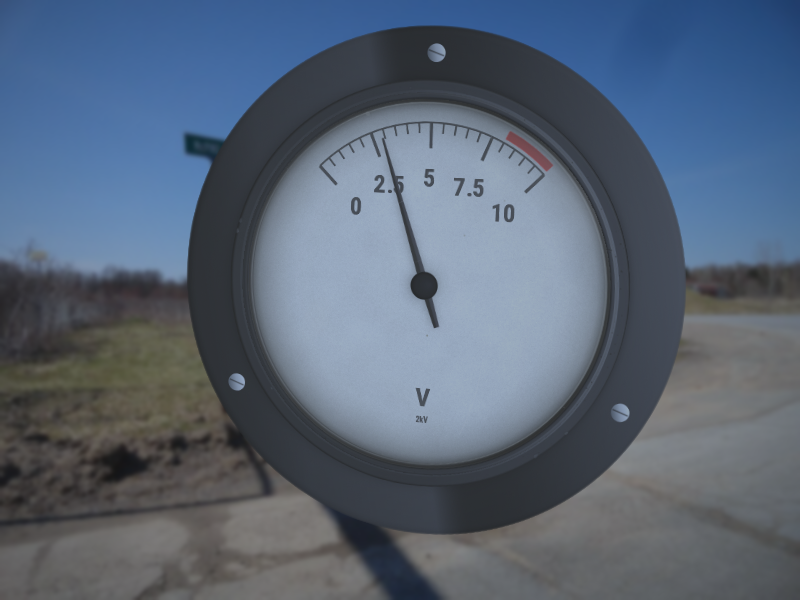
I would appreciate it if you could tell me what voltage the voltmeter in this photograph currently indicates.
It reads 3 V
